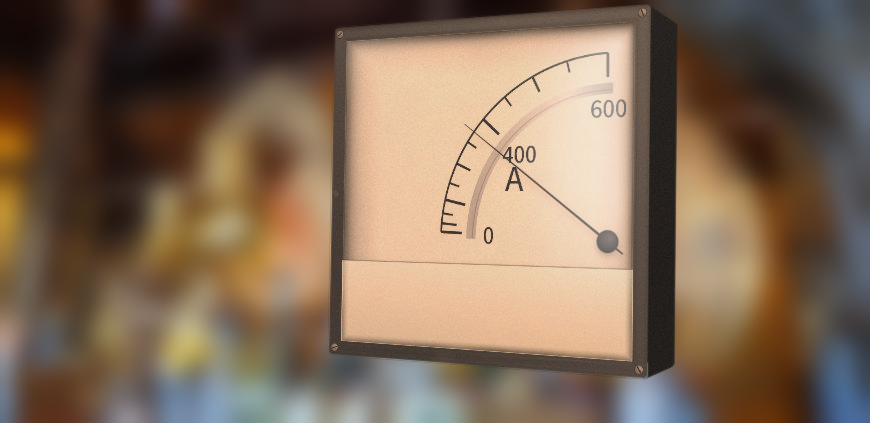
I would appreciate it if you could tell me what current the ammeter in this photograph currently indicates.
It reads 375 A
